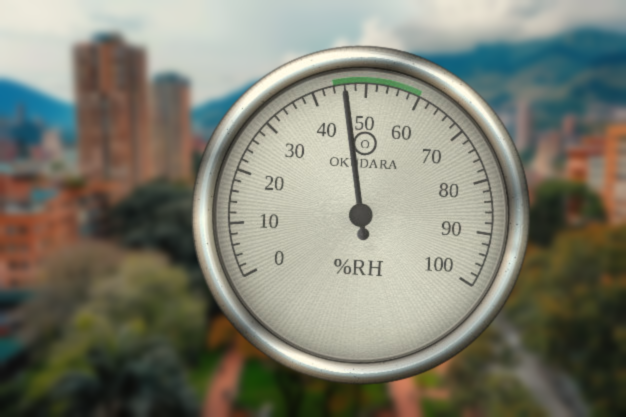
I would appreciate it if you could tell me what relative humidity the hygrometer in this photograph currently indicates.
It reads 46 %
